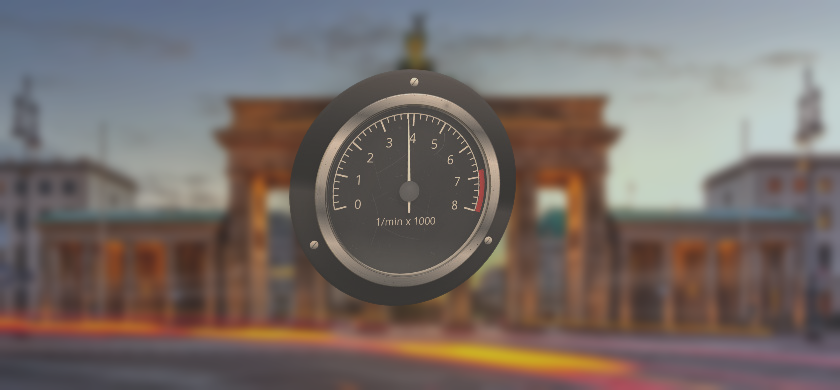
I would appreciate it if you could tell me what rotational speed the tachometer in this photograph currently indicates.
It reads 3800 rpm
